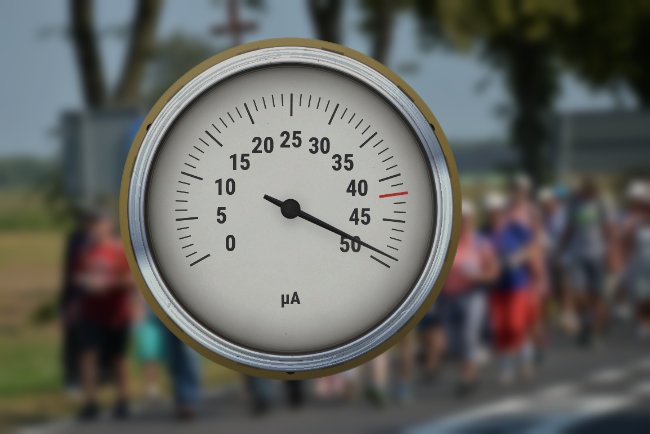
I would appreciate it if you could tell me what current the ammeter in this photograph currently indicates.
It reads 49 µA
